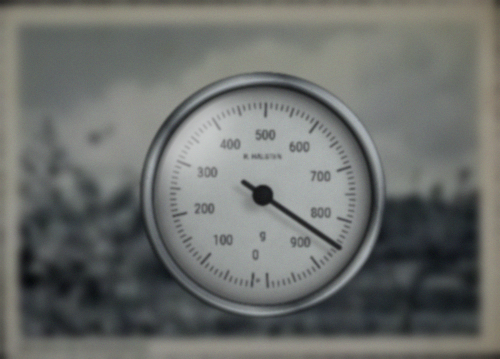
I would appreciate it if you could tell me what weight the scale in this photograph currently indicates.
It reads 850 g
